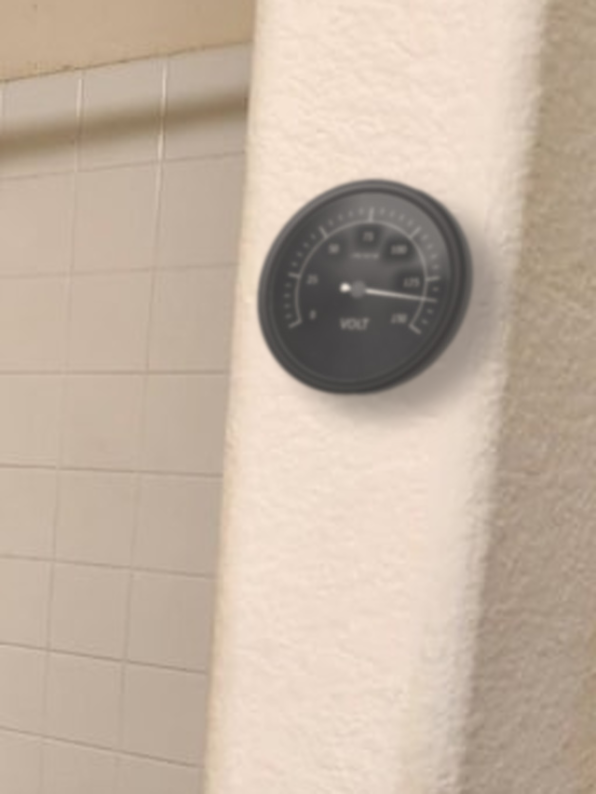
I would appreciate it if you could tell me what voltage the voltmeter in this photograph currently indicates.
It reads 135 V
